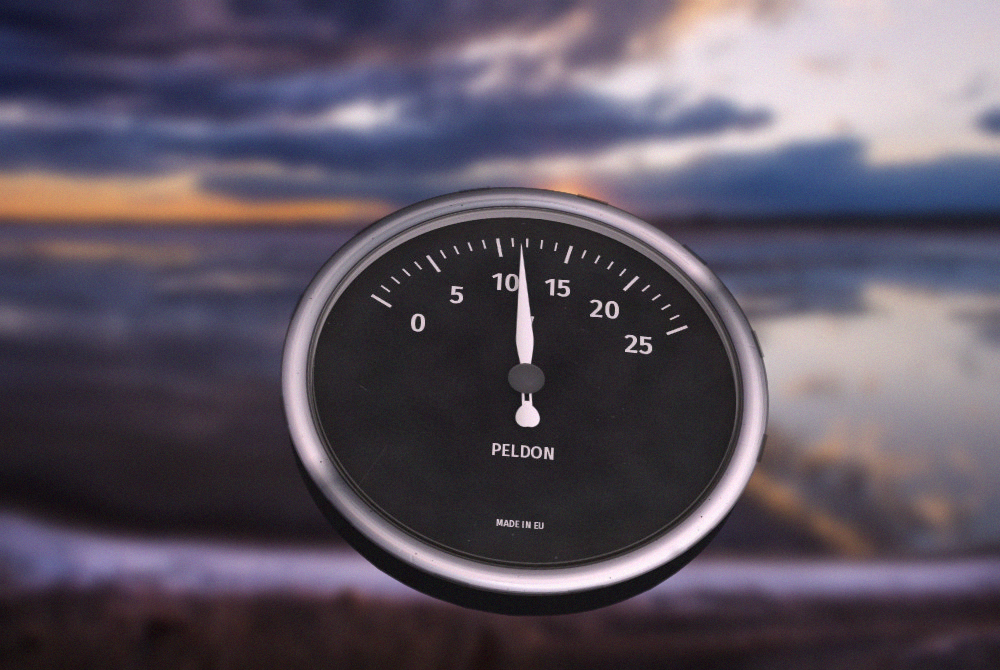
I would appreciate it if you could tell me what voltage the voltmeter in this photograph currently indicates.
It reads 11.5 V
